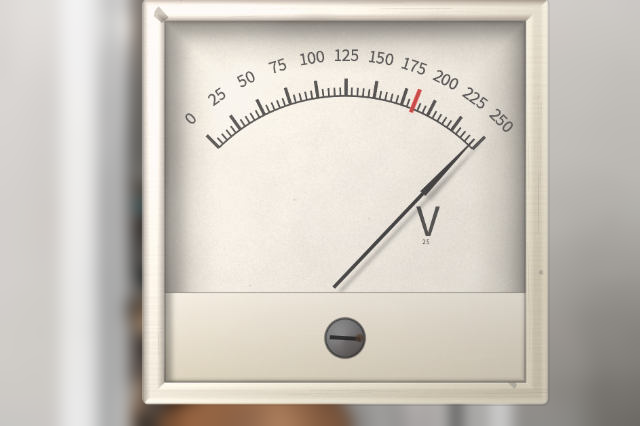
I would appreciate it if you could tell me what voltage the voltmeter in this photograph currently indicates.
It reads 245 V
